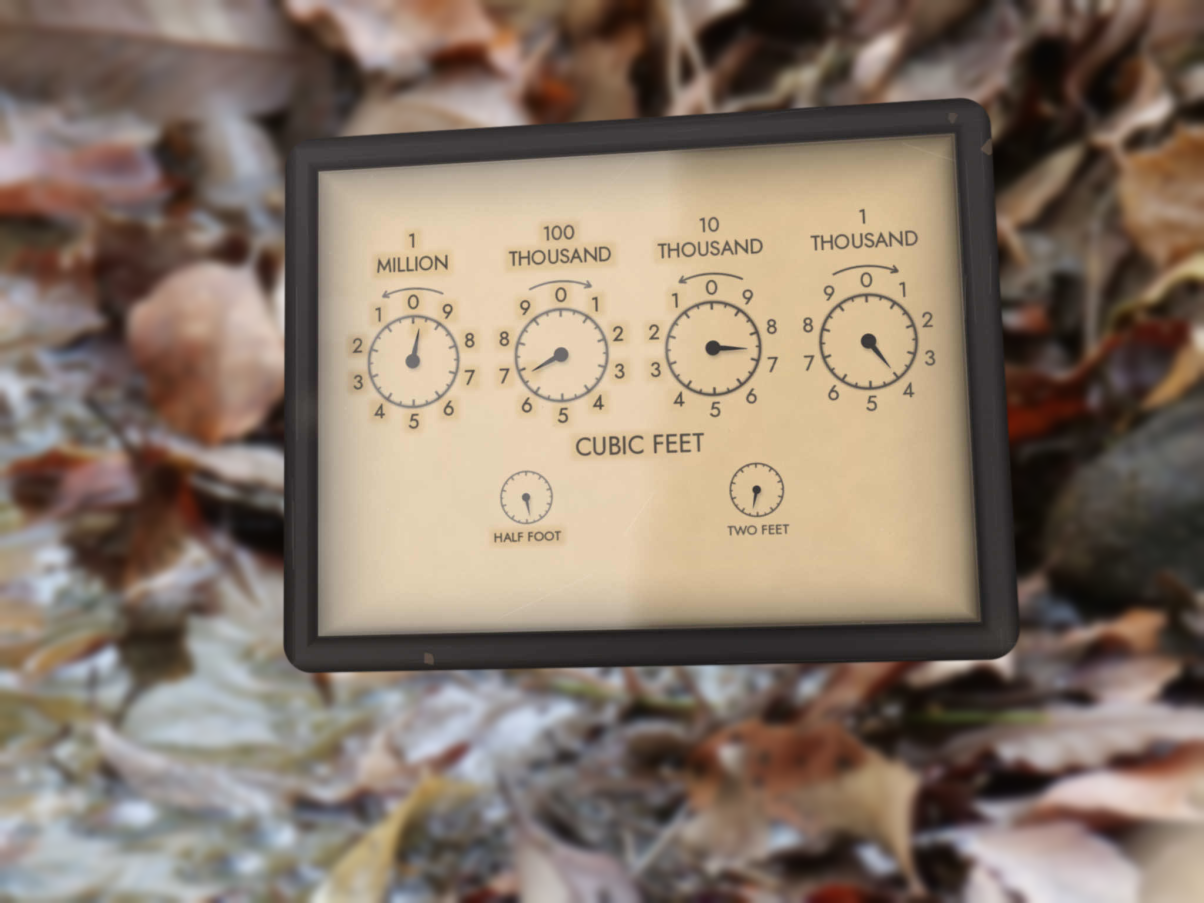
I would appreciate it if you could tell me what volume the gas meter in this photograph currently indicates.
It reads 967400 ft³
